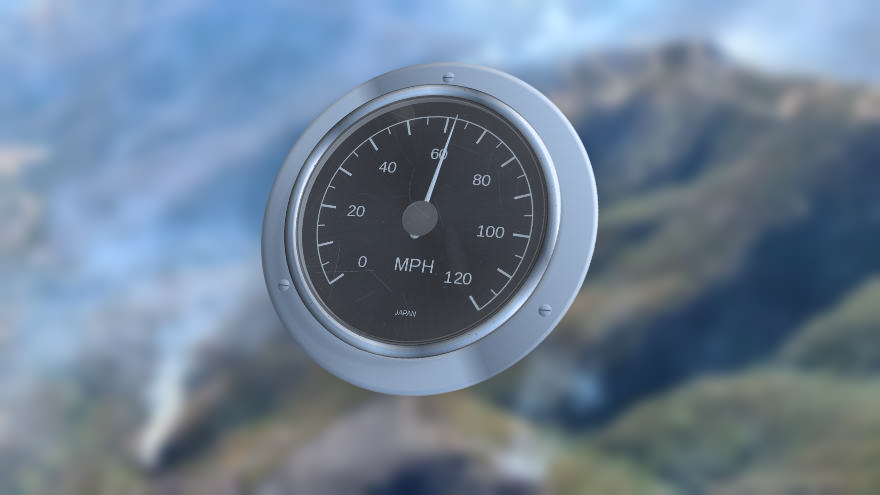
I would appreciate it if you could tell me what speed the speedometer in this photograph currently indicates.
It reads 62.5 mph
